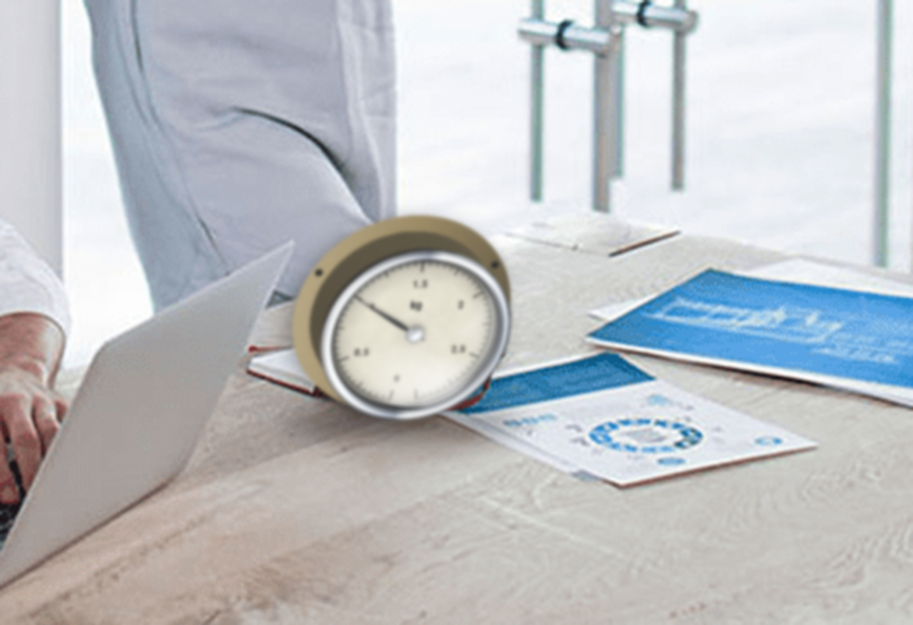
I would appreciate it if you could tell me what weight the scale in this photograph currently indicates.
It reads 1 kg
